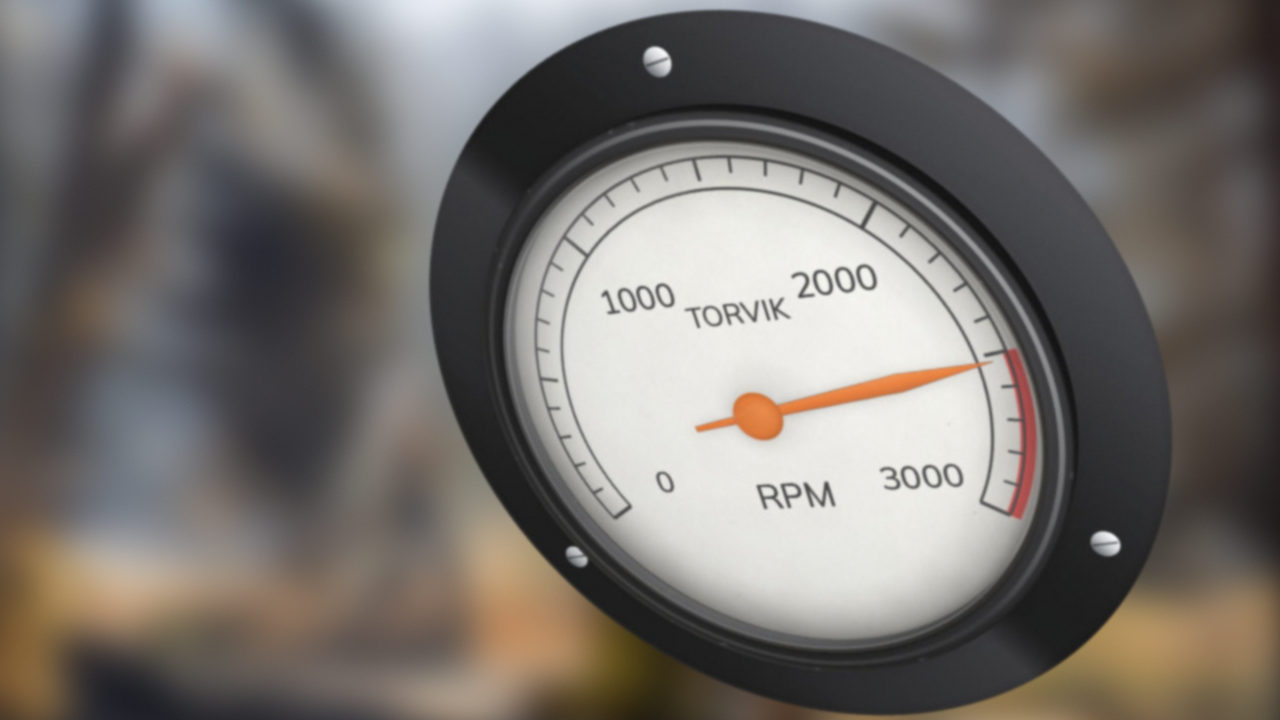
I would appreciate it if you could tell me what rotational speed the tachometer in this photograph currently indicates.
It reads 2500 rpm
